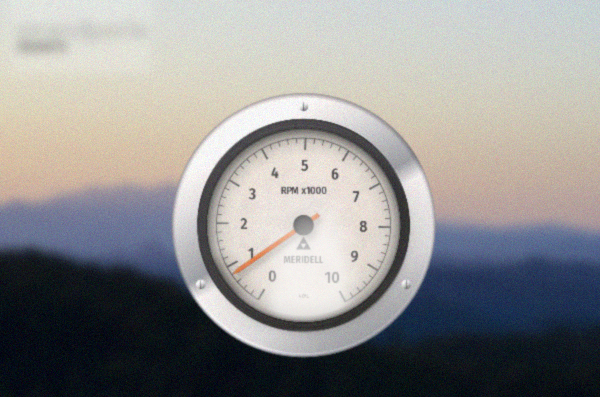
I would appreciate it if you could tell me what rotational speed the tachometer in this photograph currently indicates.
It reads 800 rpm
